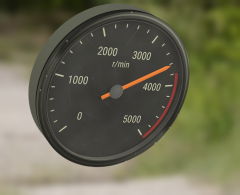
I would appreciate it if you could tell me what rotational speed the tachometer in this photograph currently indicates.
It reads 3600 rpm
